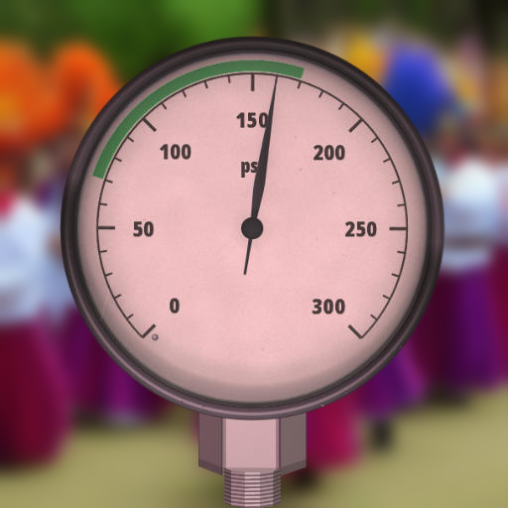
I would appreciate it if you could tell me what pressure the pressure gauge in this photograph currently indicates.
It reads 160 psi
